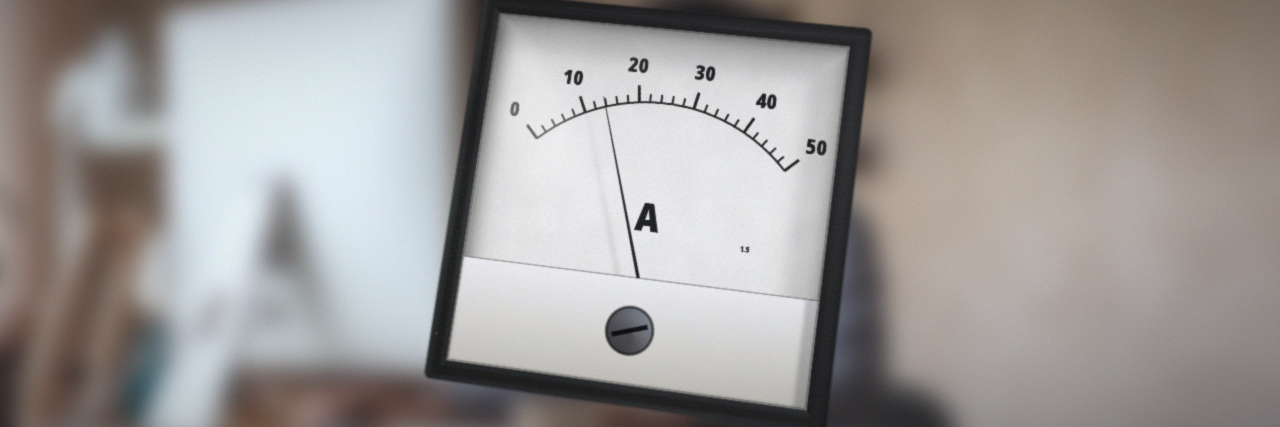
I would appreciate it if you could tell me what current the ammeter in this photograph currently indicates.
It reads 14 A
